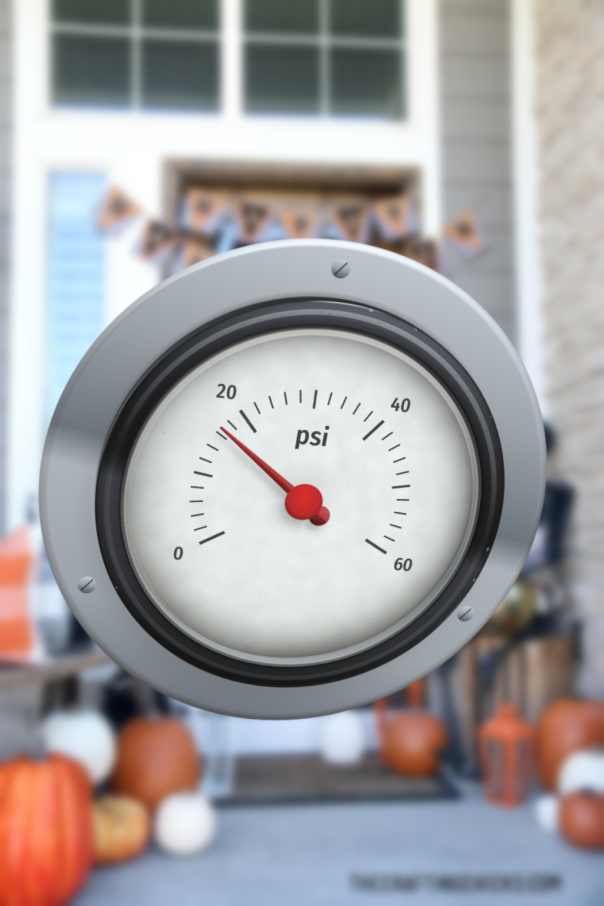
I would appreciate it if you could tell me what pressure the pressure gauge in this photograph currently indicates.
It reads 17 psi
